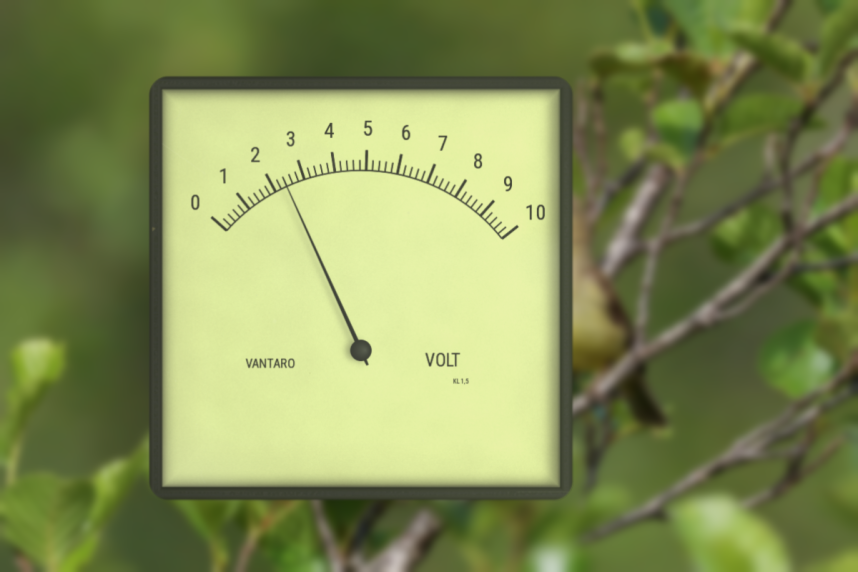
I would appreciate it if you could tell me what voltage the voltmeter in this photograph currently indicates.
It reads 2.4 V
